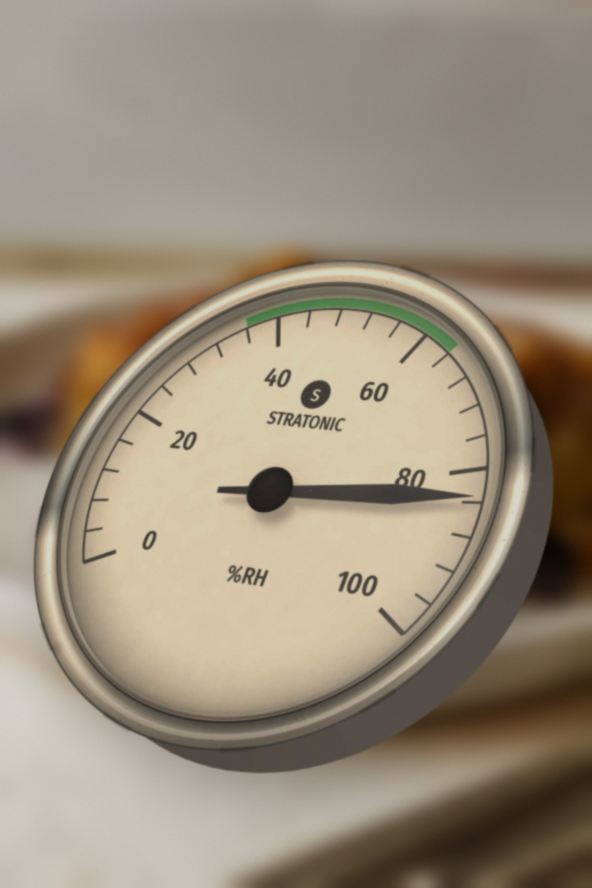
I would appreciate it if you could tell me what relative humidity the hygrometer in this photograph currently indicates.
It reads 84 %
